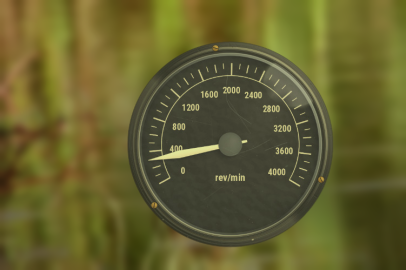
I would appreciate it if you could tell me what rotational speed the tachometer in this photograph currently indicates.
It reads 300 rpm
